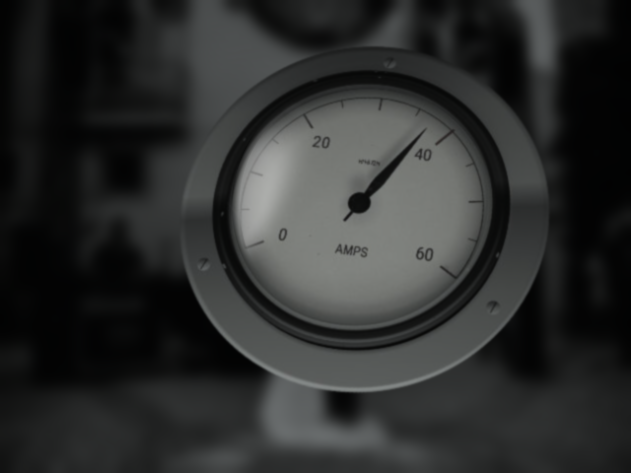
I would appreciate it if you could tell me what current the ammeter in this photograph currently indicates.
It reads 37.5 A
